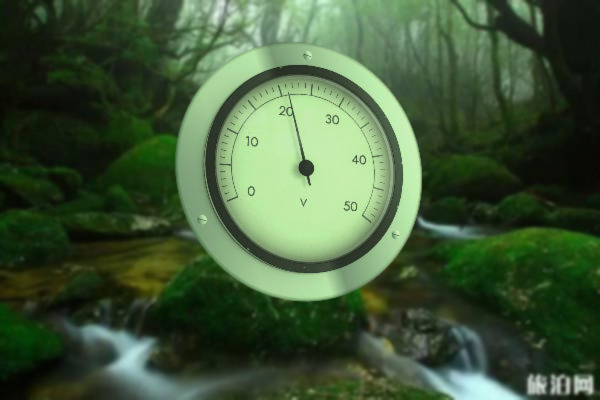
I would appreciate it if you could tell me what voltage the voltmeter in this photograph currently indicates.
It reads 21 V
